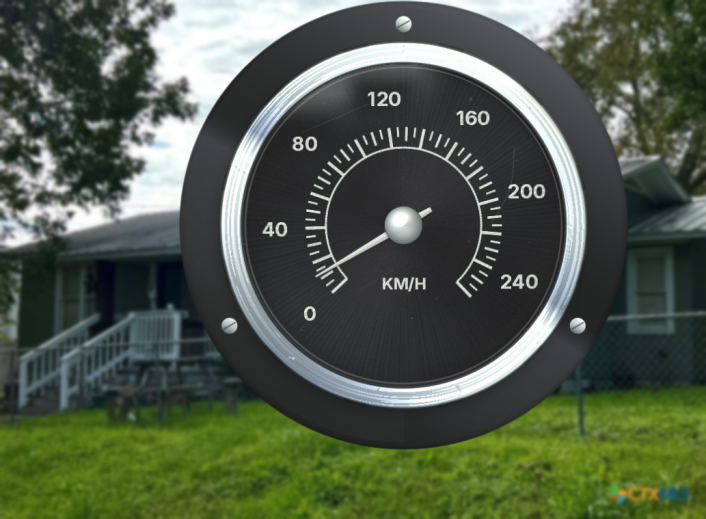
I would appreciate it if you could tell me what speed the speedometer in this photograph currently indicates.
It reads 12.5 km/h
